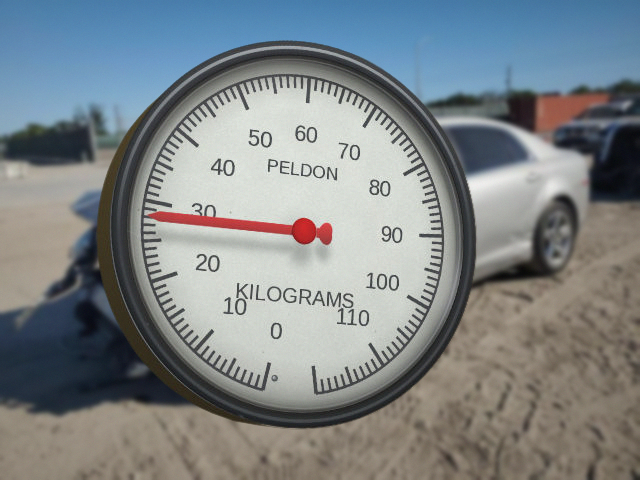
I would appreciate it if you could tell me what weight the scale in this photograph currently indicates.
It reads 28 kg
